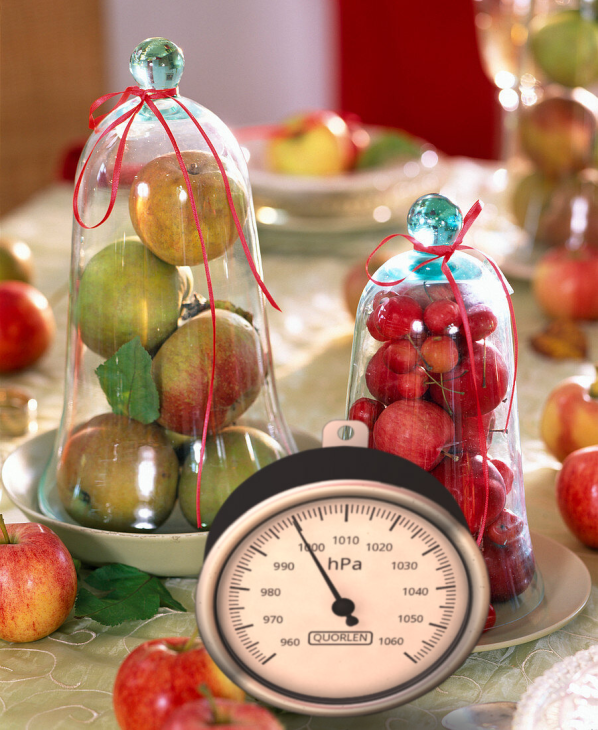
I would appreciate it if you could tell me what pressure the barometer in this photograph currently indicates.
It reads 1000 hPa
